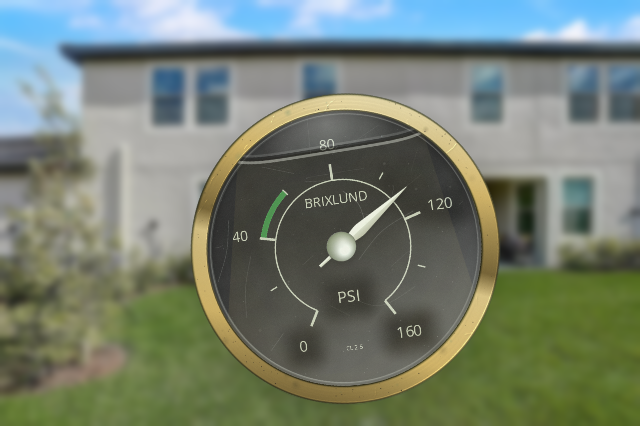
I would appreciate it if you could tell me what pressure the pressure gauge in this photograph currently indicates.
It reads 110 psi
